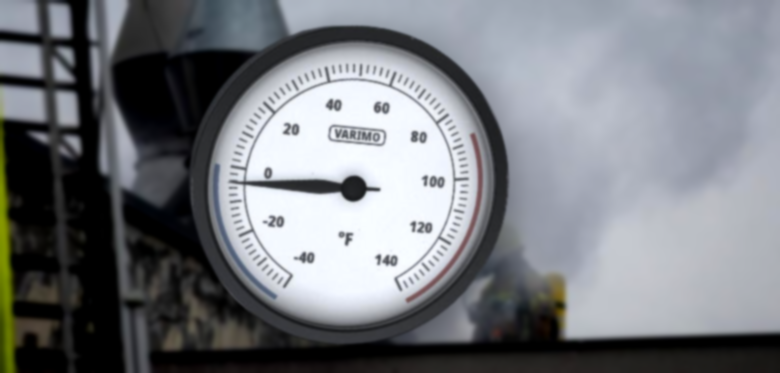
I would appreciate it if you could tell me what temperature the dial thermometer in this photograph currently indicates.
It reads -4 °F
